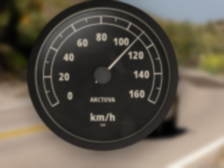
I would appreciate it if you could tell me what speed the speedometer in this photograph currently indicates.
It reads 110 km/h
